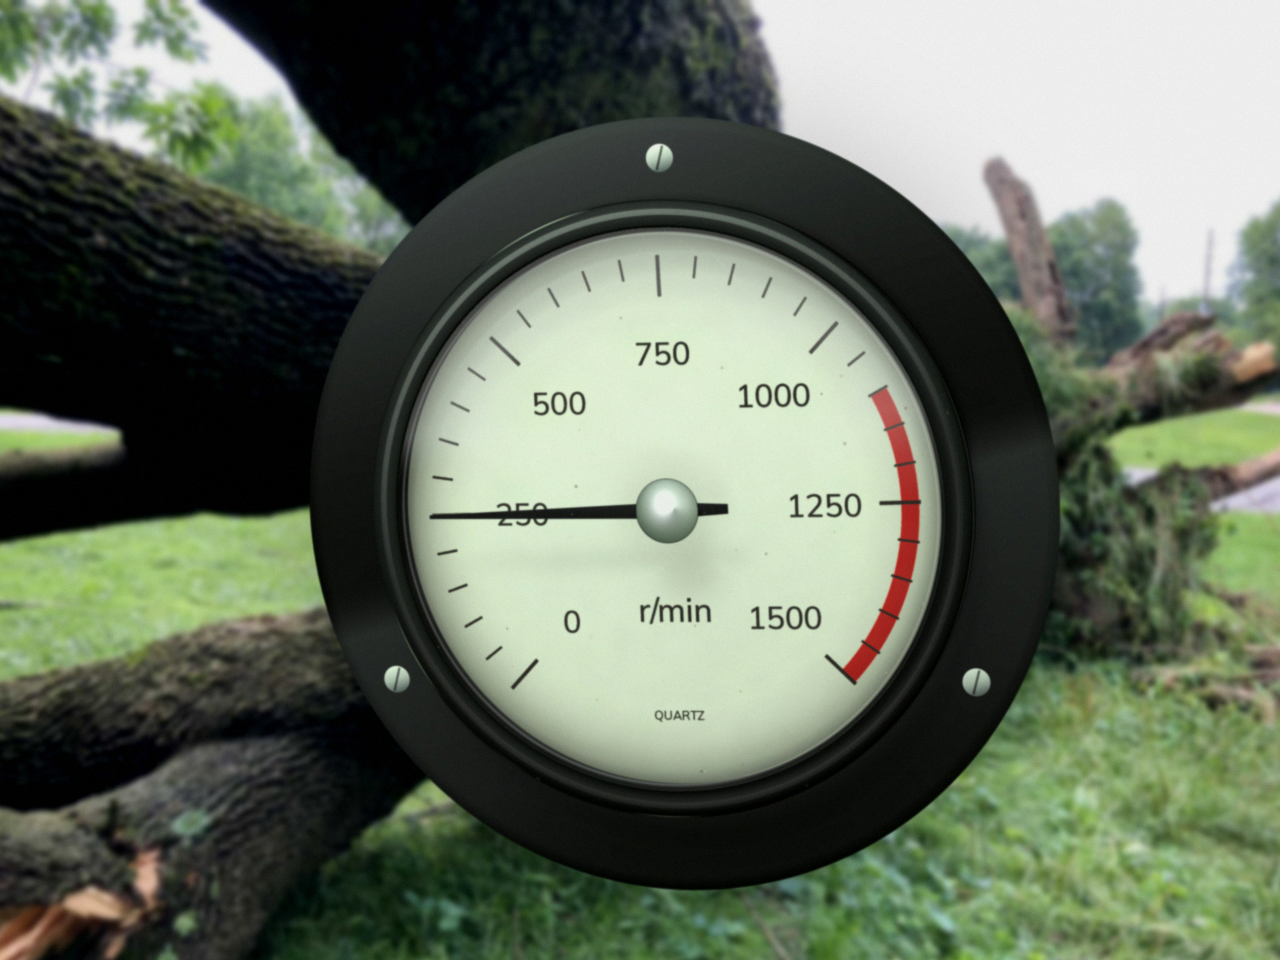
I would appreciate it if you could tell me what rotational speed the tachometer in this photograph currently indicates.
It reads 250 rpm
